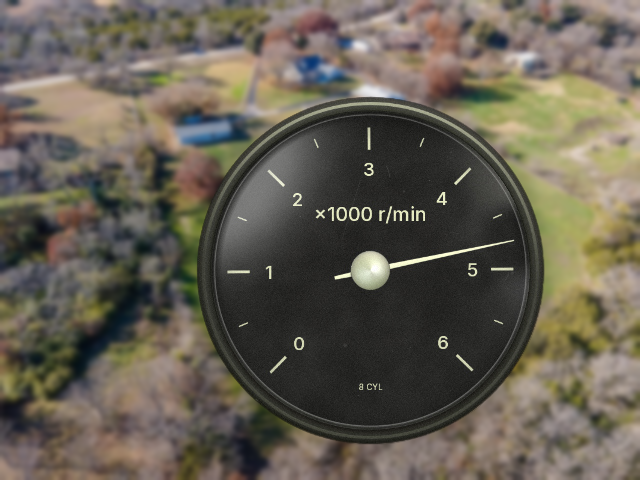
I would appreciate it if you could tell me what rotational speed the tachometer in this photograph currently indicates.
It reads 4750 rpm
